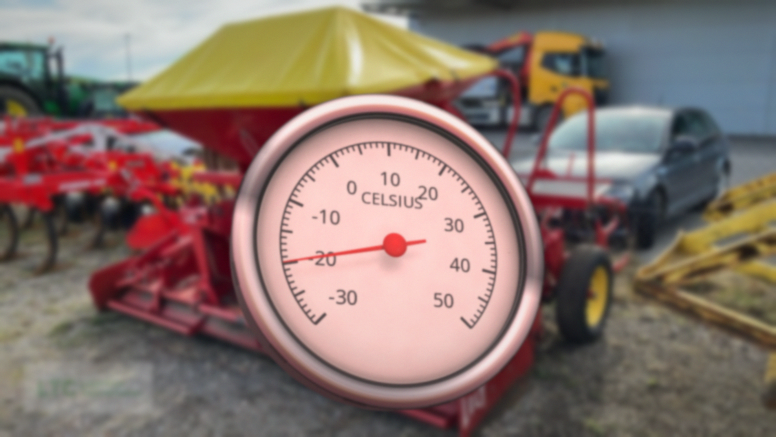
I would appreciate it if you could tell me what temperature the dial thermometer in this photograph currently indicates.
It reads -20 °C
